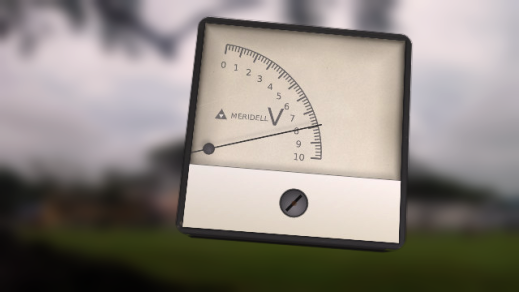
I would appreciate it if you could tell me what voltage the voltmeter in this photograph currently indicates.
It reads 8 V
